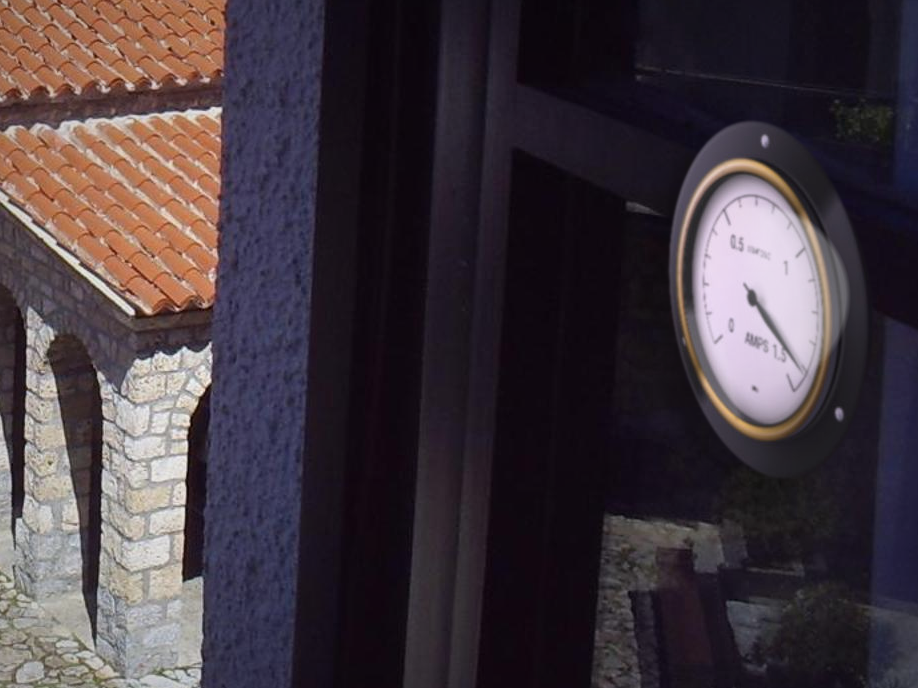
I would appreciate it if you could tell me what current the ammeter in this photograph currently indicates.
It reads 1.4 A
